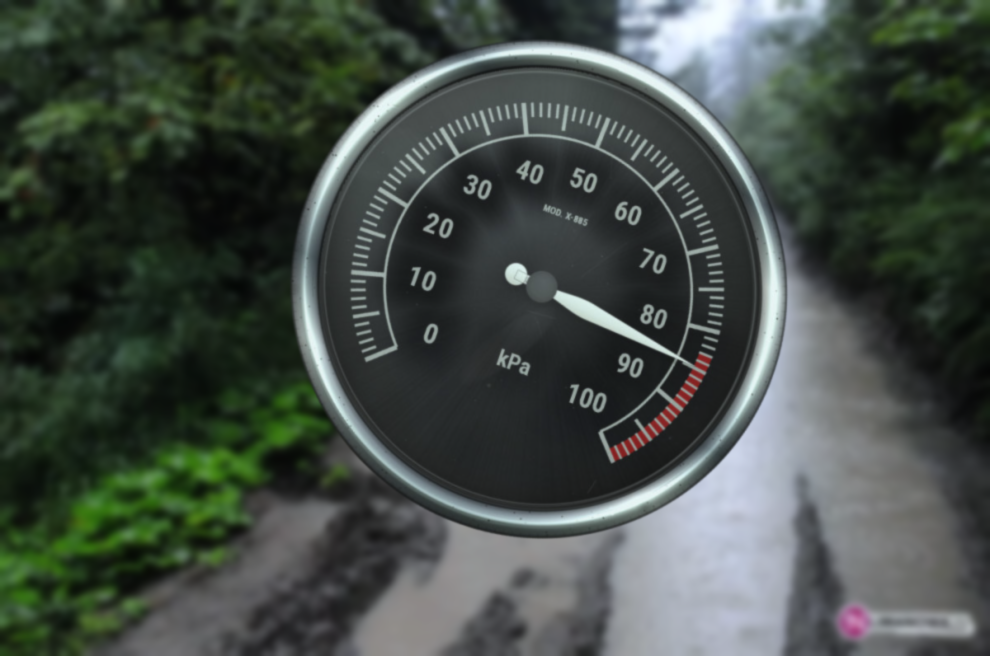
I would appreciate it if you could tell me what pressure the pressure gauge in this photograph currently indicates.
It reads 85 kPa
